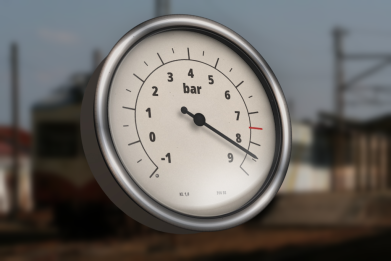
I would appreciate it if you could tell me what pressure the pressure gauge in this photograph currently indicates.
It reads 8.5 bar
